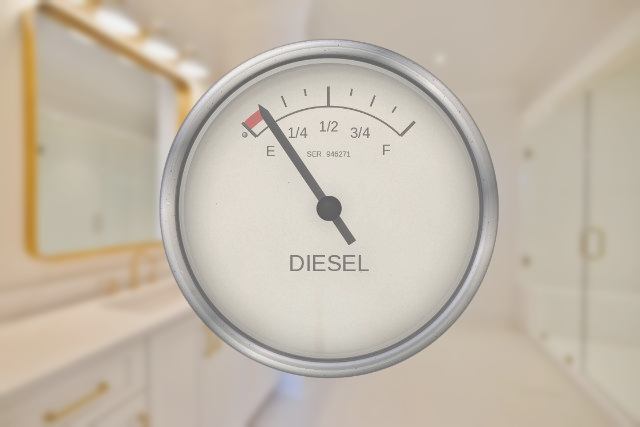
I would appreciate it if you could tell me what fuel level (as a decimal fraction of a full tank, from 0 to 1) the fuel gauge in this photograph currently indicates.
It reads 0.125
